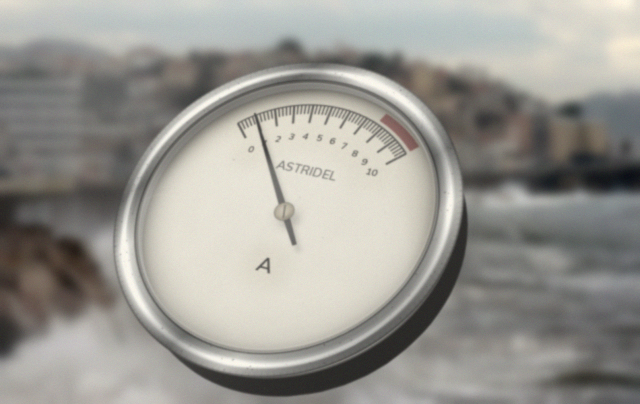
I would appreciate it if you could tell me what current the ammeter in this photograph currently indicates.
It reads 1 A
